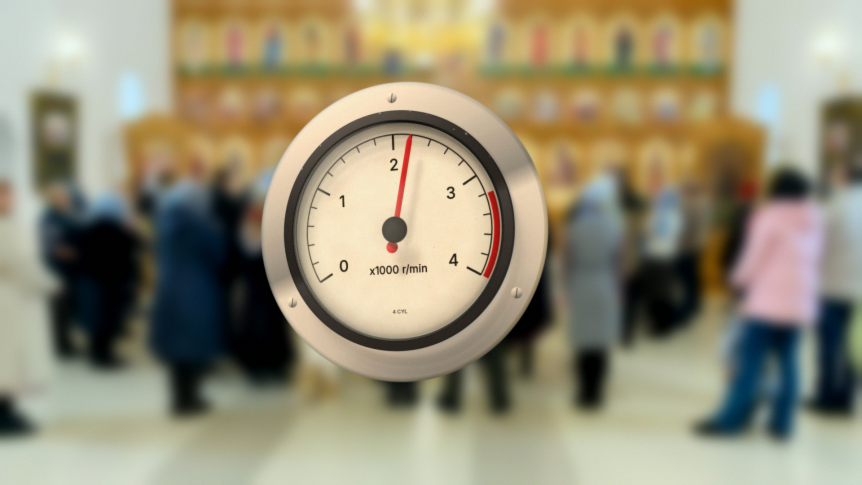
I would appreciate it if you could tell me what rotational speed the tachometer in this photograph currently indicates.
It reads 2200 rpm
